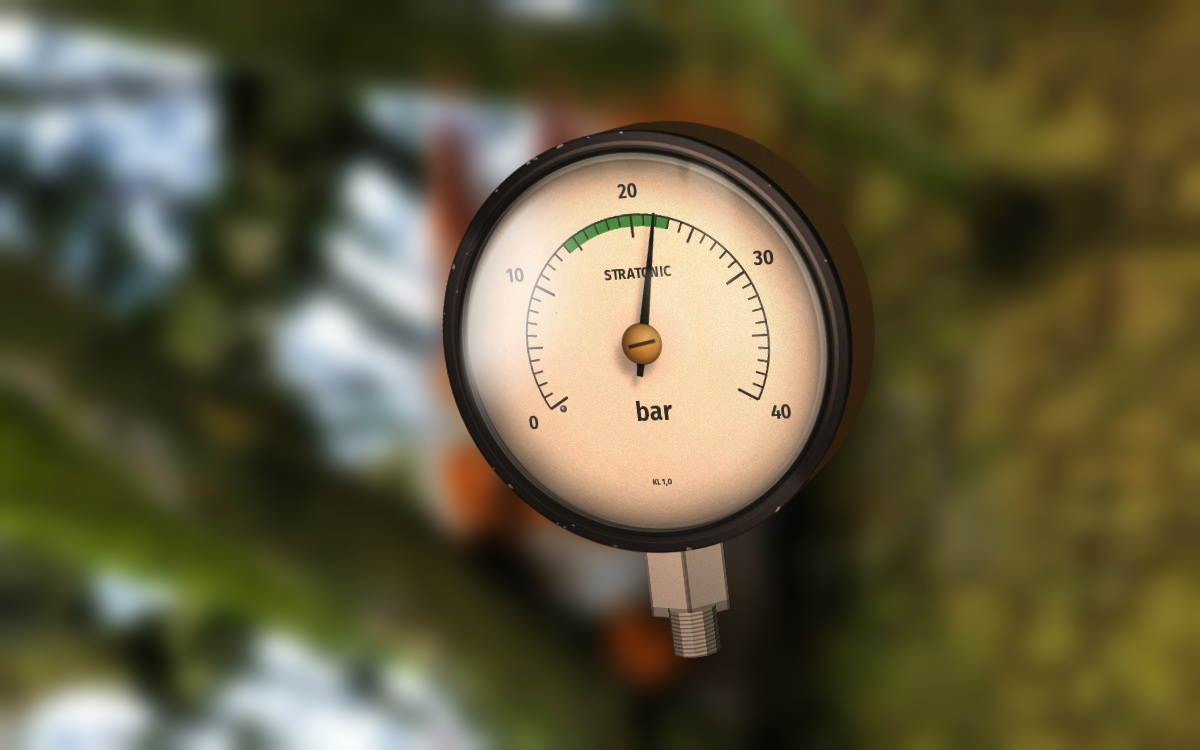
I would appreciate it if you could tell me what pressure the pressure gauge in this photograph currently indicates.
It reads 22 bar
